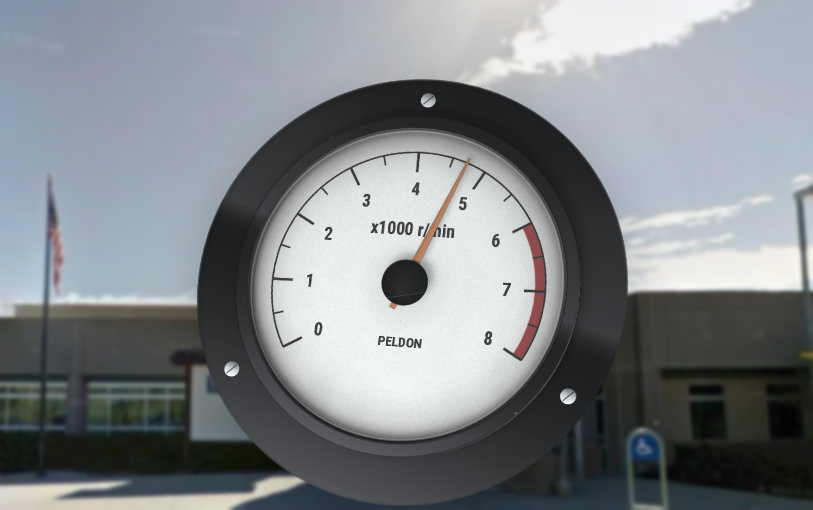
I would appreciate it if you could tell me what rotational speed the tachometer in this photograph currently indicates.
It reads 4750 rpm
